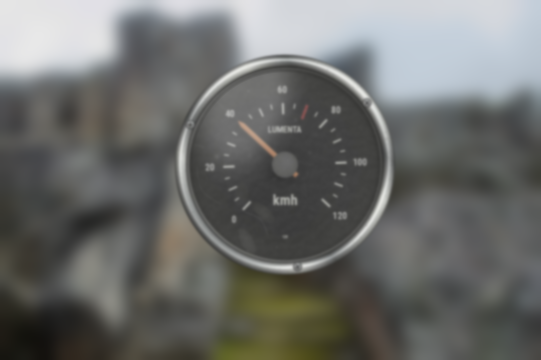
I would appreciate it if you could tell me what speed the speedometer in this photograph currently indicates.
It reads 40 km/h
